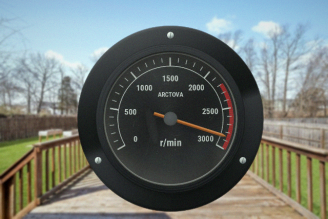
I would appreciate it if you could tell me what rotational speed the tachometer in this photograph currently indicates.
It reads 2850 rpm
